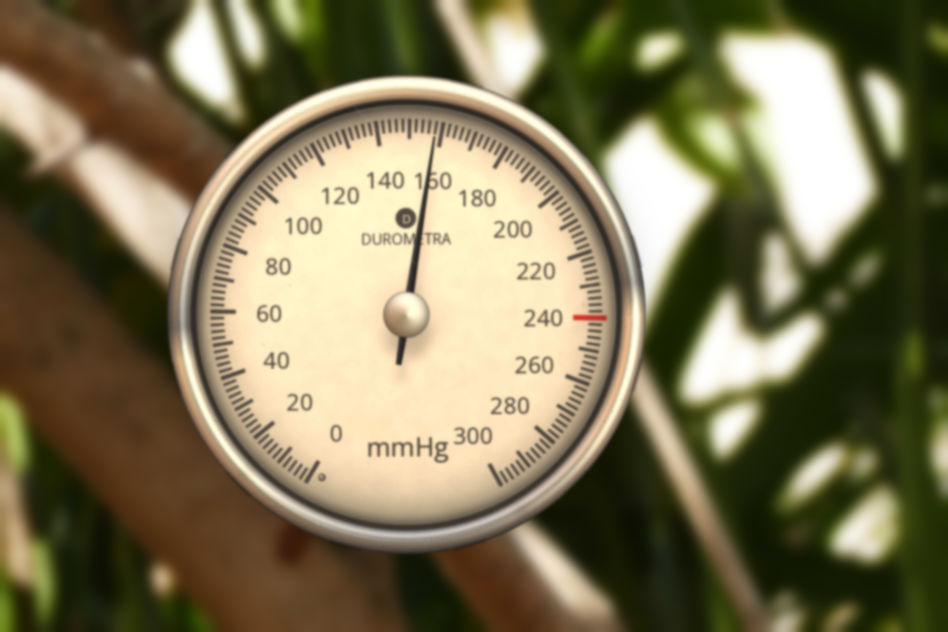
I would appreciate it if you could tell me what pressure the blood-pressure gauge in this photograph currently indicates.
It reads 158 mmHg
